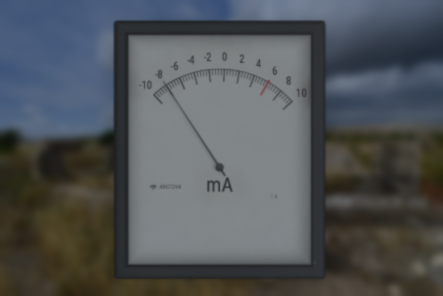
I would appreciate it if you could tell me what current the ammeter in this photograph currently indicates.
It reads -8 mA
